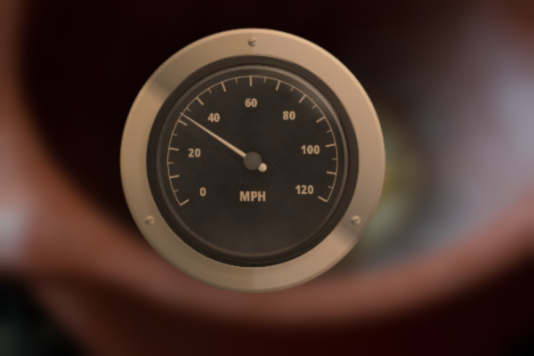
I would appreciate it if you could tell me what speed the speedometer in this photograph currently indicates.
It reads 32.5 mph
